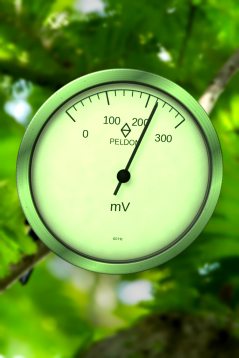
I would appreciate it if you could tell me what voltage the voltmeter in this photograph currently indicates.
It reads 220 mV
